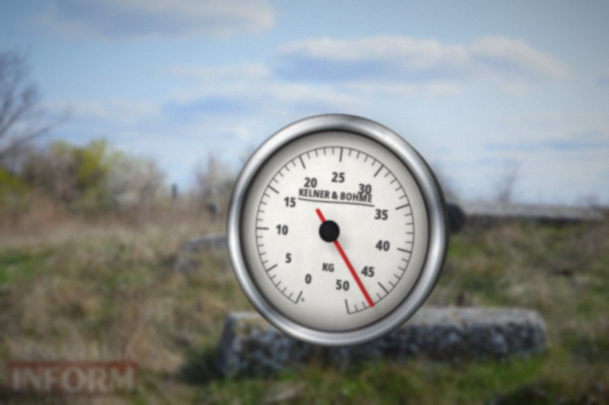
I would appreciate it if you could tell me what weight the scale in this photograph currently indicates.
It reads 47 kg
